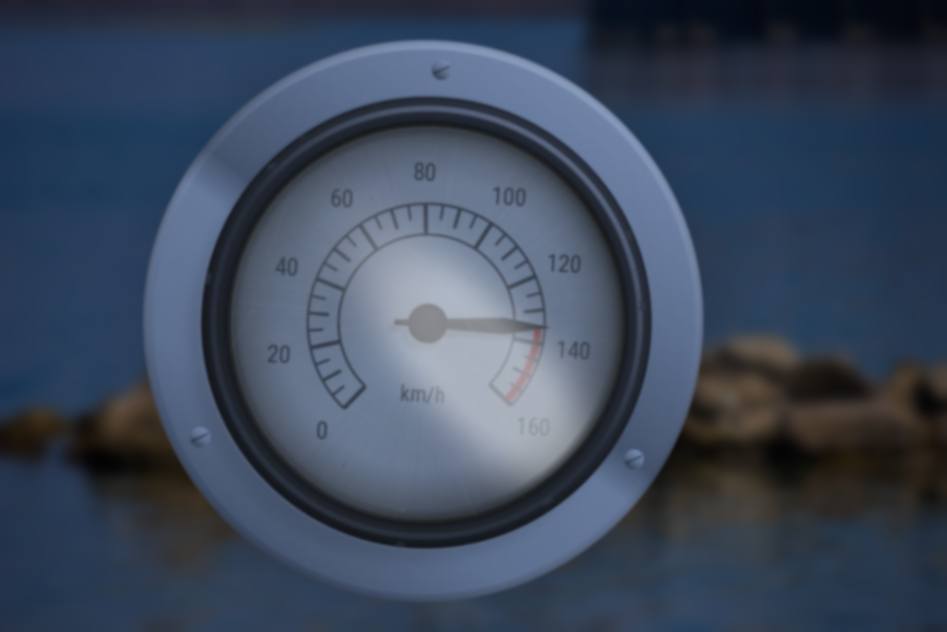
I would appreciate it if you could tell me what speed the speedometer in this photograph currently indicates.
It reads 135 km/h
